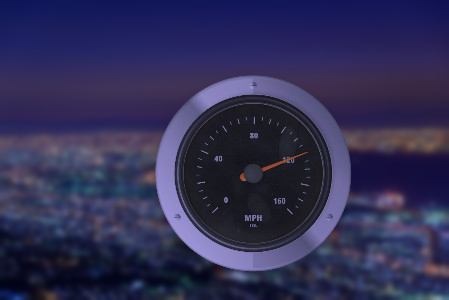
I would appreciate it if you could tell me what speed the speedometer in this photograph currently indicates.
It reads 120 mph
